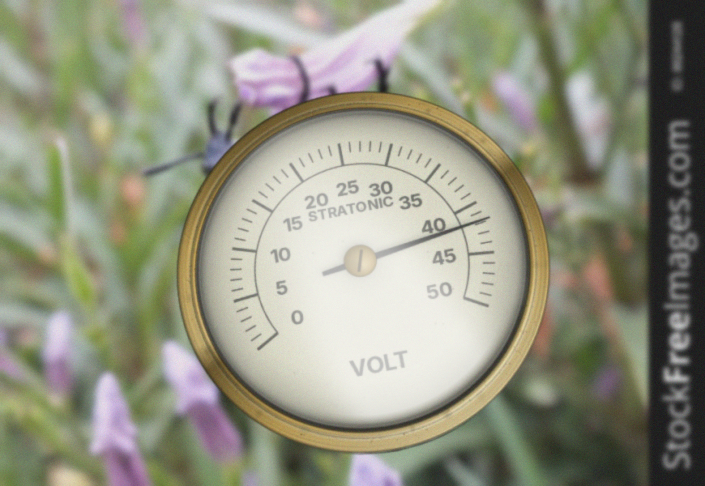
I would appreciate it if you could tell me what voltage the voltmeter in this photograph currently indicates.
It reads 42 V
